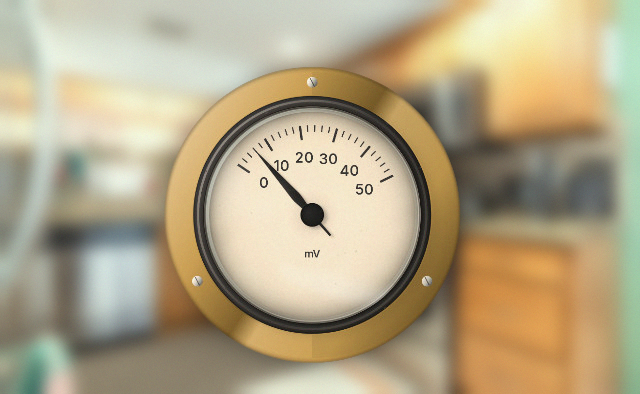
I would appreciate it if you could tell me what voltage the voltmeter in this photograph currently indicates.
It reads 6 mV
